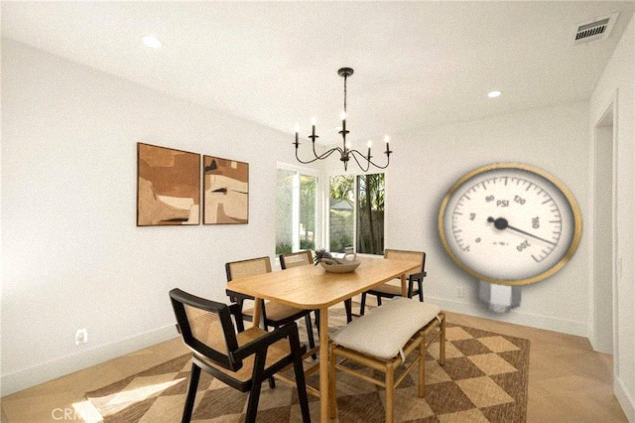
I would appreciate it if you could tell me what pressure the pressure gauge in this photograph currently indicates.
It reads 180 psi
